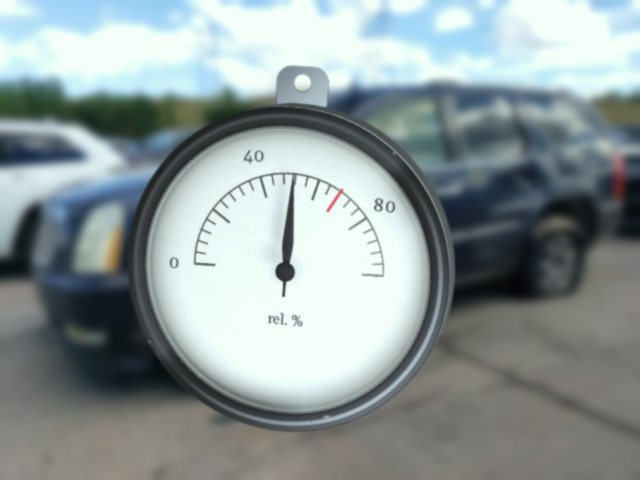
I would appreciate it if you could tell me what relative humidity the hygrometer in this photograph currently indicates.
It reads 52 %
